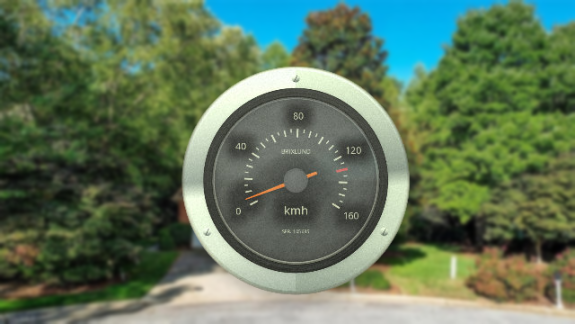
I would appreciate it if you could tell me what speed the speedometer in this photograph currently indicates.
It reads 5 km/h
